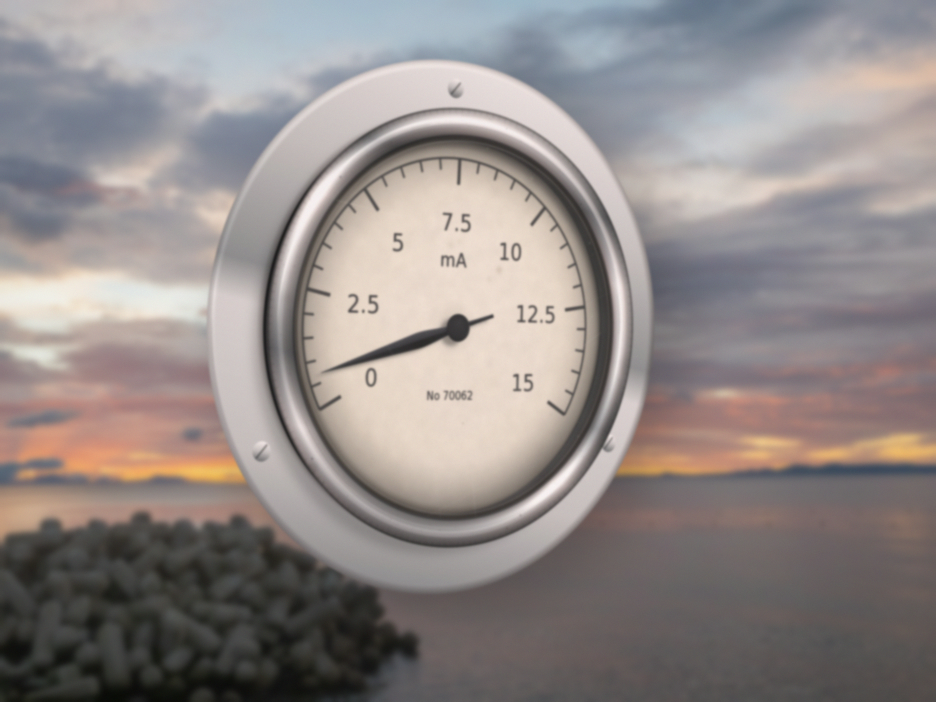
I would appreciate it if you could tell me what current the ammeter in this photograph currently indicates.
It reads 0.75 mA
